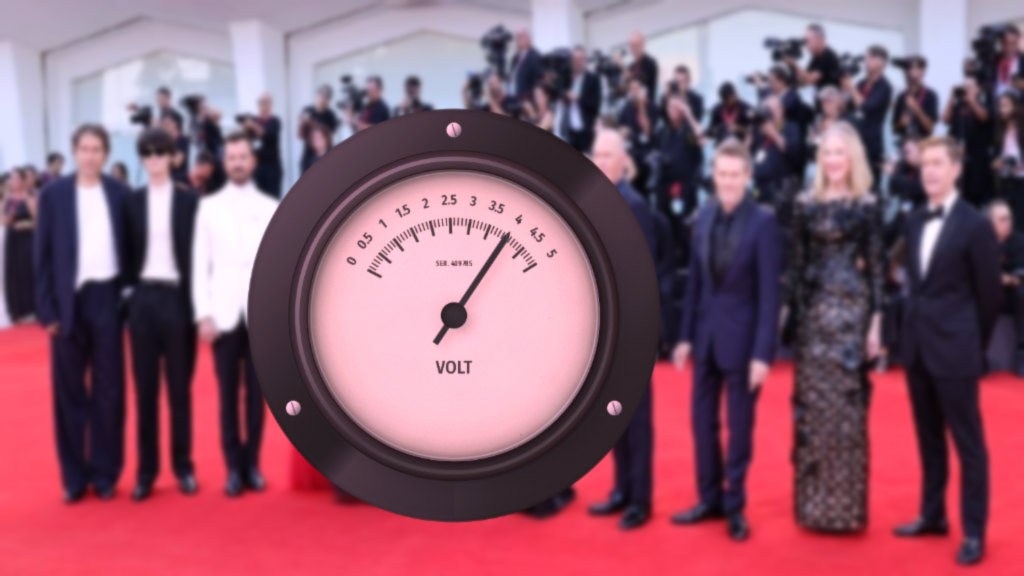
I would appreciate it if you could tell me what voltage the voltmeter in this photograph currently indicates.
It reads 4 V
